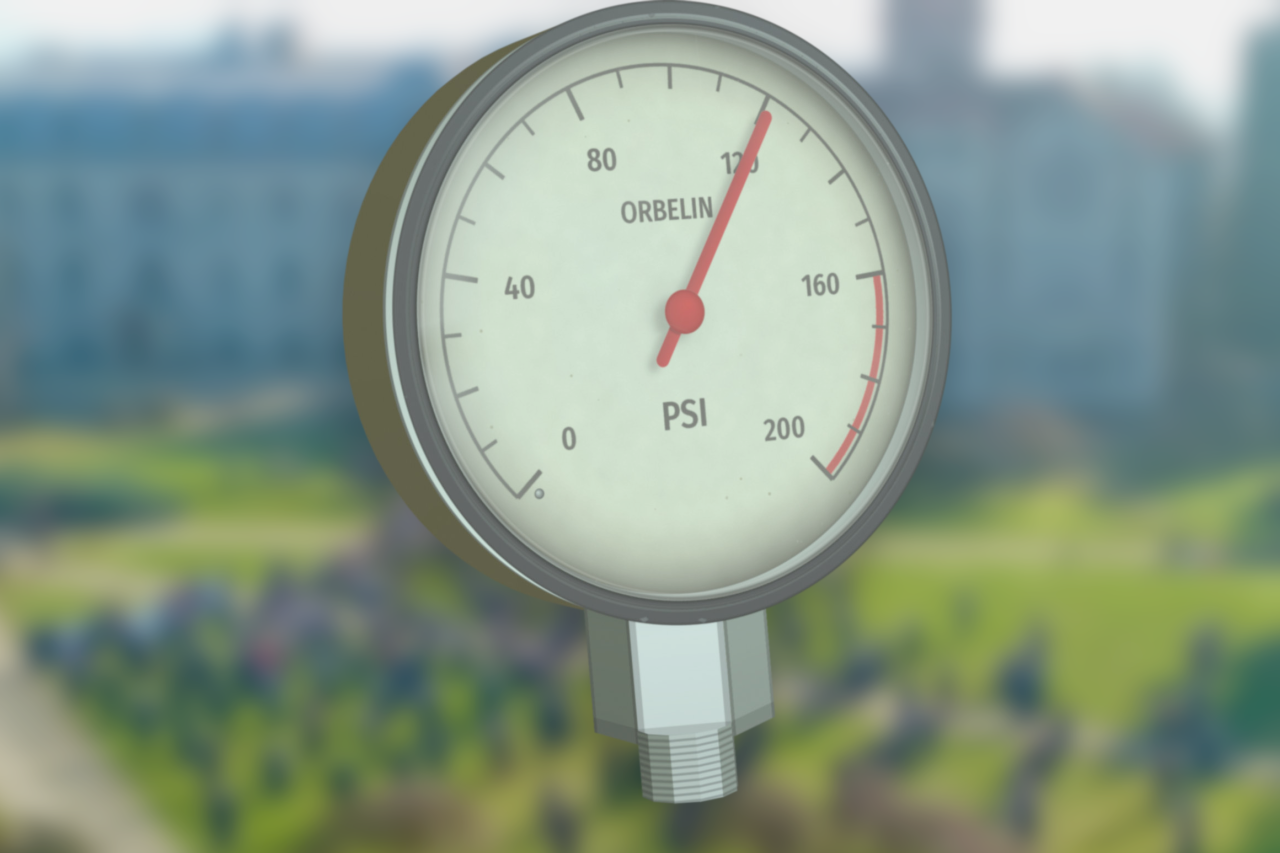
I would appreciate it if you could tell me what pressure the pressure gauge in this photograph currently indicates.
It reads 120 psi
